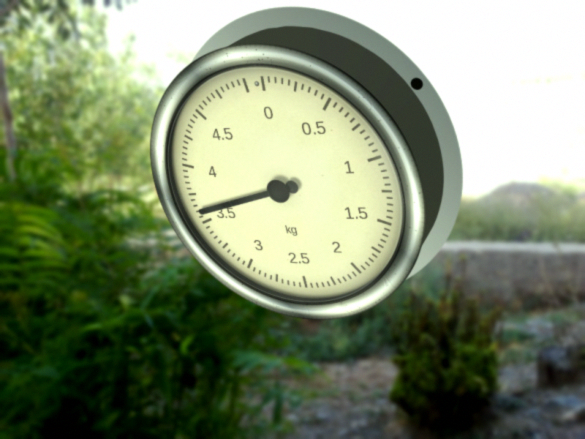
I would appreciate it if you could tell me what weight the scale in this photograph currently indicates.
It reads 3.6 kg
